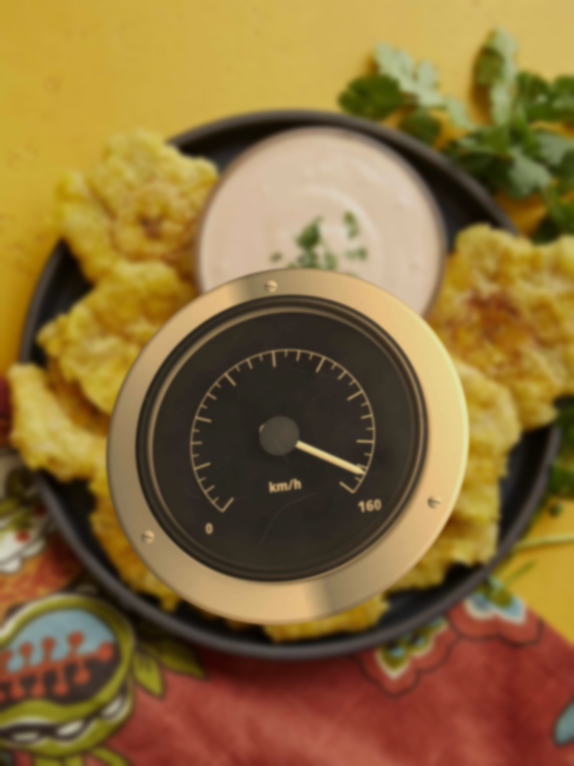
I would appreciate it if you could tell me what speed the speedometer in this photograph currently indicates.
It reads 152.5 km/h
